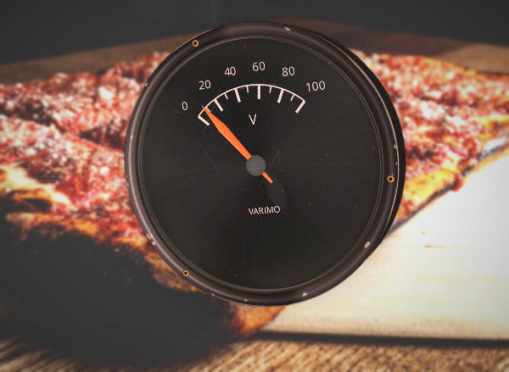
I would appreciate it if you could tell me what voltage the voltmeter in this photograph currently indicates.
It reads 10 V
